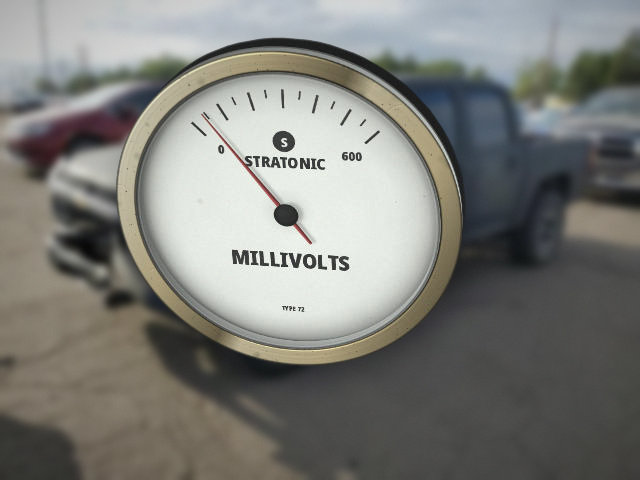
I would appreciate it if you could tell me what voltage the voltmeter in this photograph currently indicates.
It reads 50 mV
